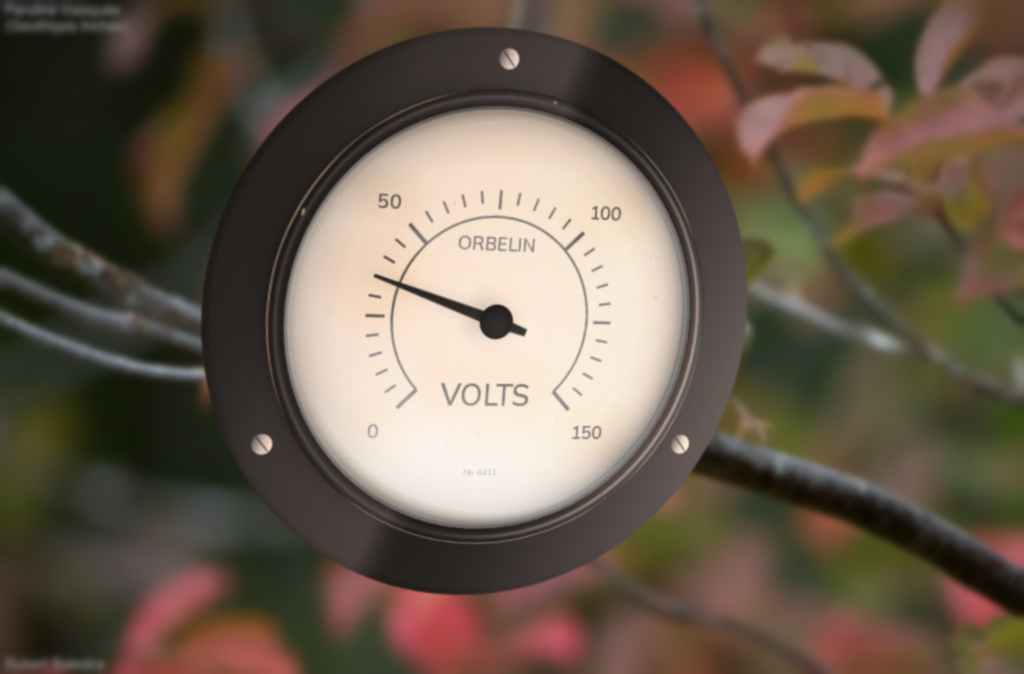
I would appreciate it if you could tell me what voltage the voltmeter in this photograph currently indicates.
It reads 35 V
